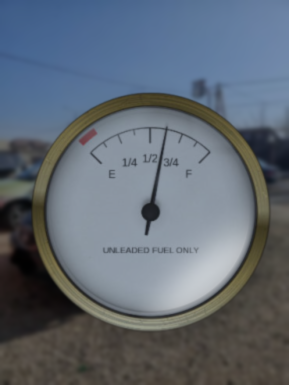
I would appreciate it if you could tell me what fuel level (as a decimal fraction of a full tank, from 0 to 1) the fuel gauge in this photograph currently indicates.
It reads 0.625
